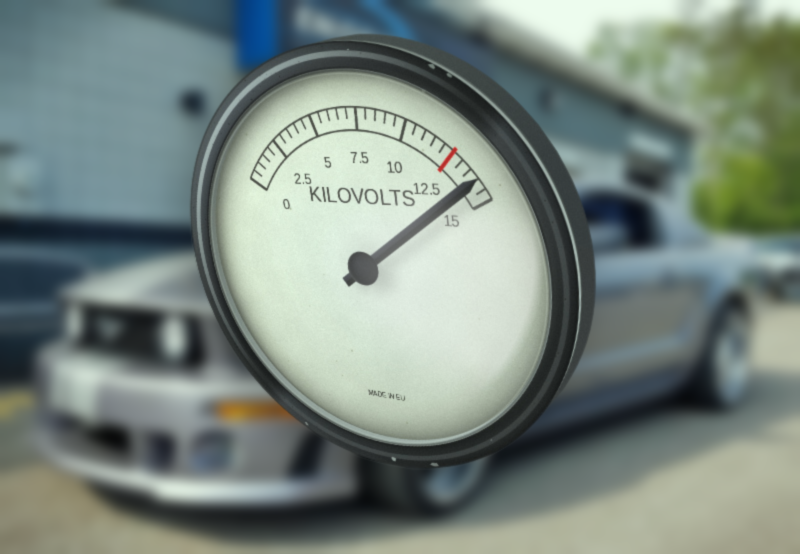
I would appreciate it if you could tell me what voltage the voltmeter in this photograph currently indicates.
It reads 14 kV
